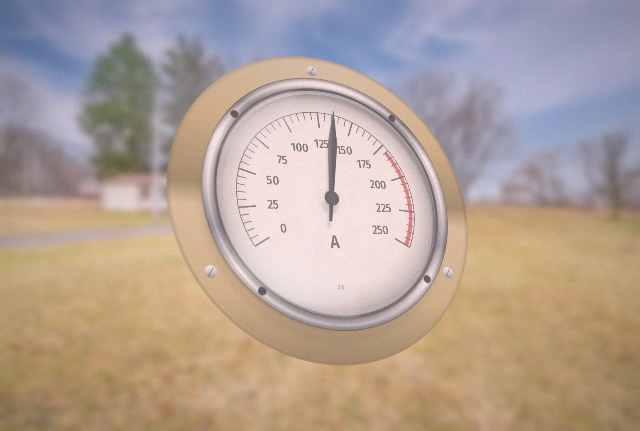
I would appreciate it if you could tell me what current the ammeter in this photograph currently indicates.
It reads 135 A
